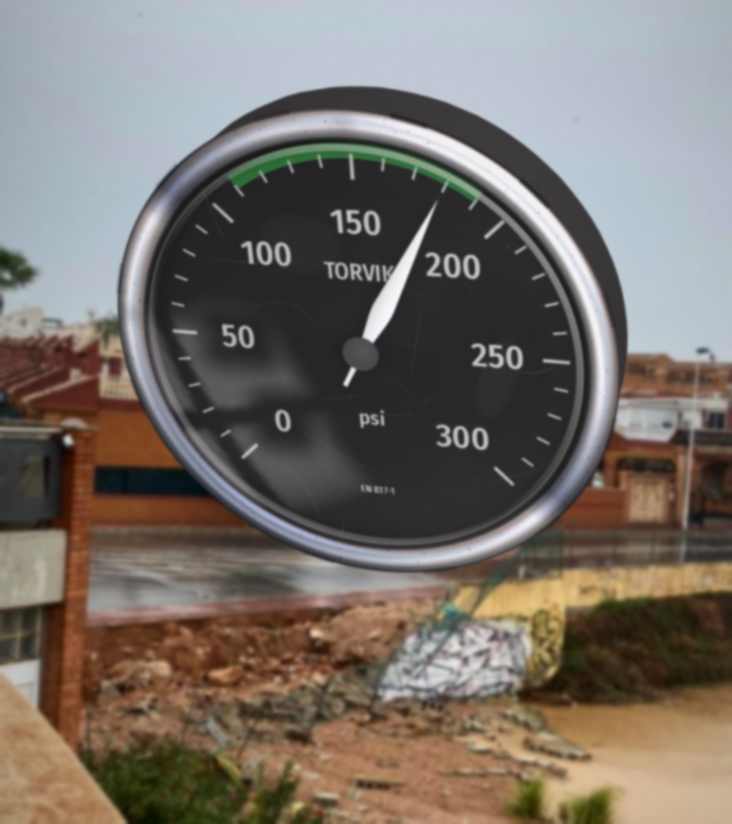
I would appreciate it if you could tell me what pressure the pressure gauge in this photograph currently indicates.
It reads 180 psi
